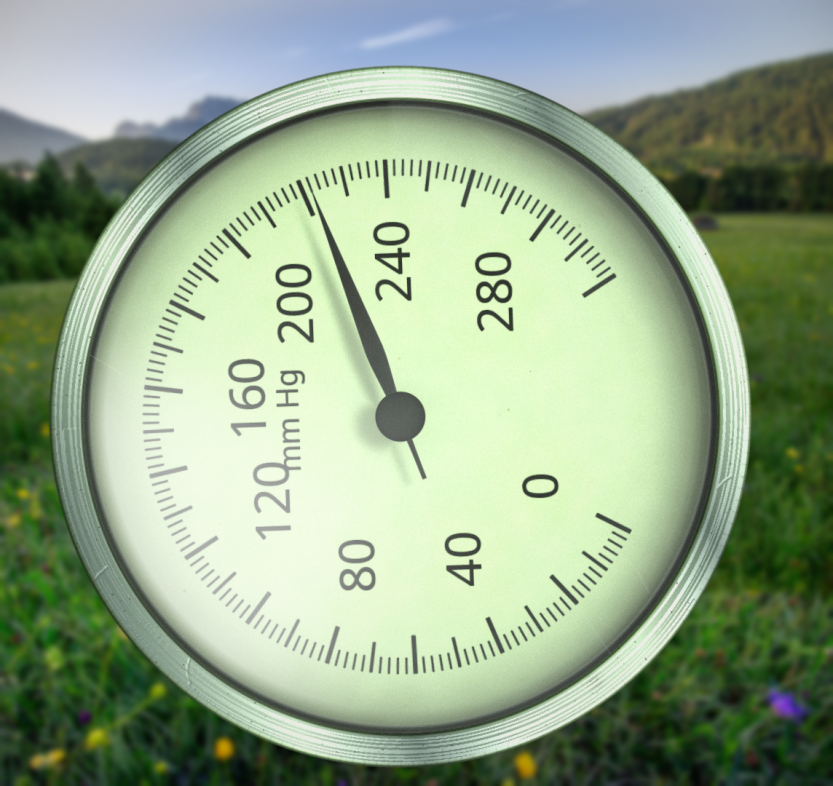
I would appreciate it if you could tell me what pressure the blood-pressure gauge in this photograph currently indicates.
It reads 222 mmHg
